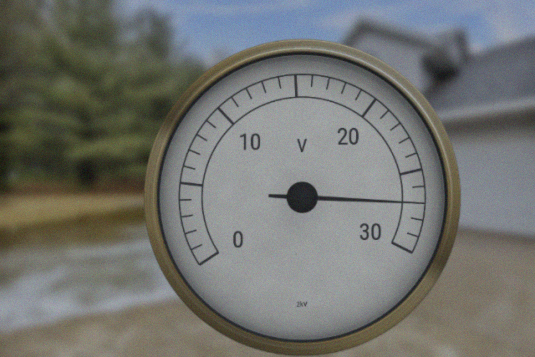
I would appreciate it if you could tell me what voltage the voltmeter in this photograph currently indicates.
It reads 27 V
